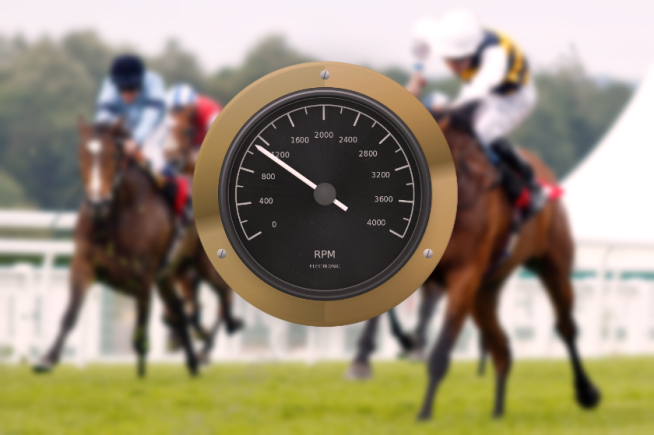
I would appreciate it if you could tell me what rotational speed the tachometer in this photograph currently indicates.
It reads 1100 rpm
